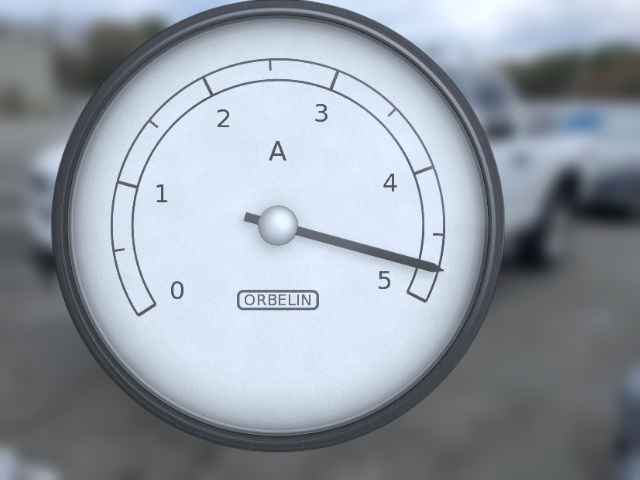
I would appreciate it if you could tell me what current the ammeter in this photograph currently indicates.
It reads 4.75 A
